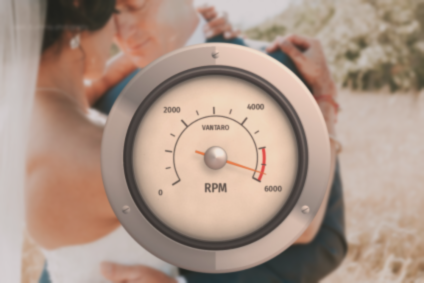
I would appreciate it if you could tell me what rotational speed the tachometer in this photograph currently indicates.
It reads 5750 rpm
